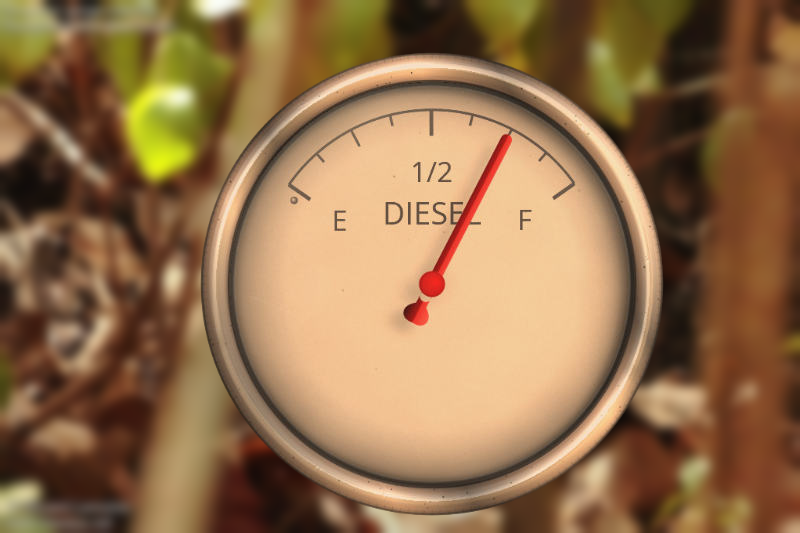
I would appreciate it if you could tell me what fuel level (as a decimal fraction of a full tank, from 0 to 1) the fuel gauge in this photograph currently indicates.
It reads 0.75
